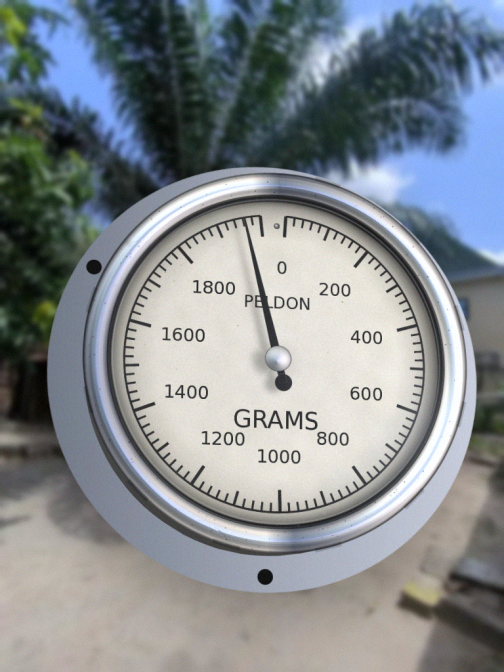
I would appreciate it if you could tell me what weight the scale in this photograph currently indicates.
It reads 1960 g
